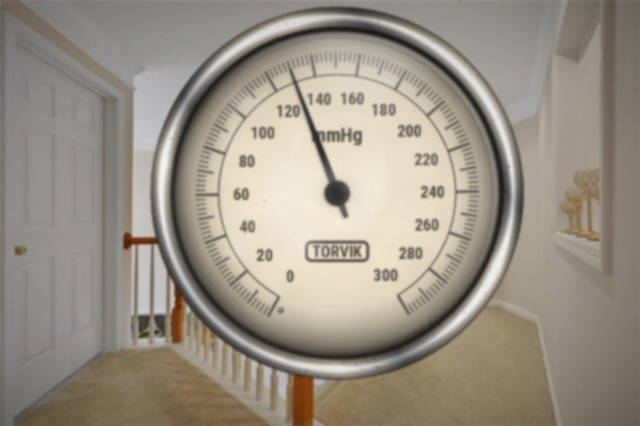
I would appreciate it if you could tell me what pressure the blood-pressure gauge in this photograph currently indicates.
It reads 130 mmHg
